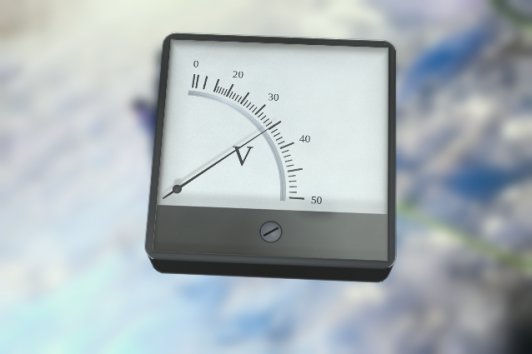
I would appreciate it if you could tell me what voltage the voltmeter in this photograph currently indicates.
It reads 35 V
